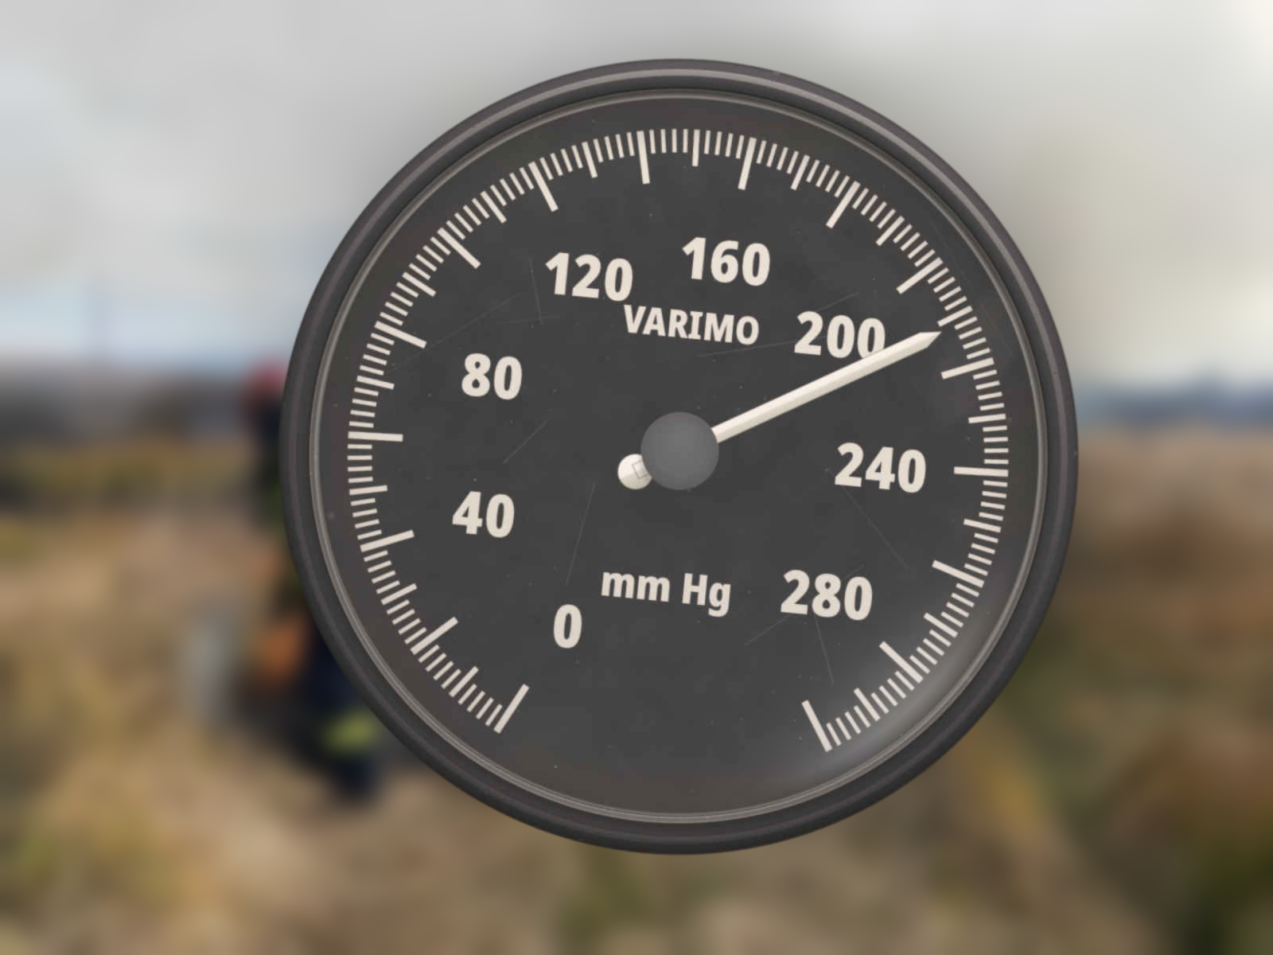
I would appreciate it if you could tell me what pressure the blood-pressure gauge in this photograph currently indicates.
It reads 212 mmHg
